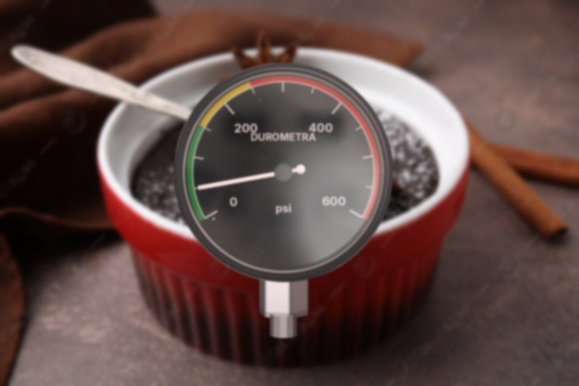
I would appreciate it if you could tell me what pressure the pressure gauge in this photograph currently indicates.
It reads 50 psi
